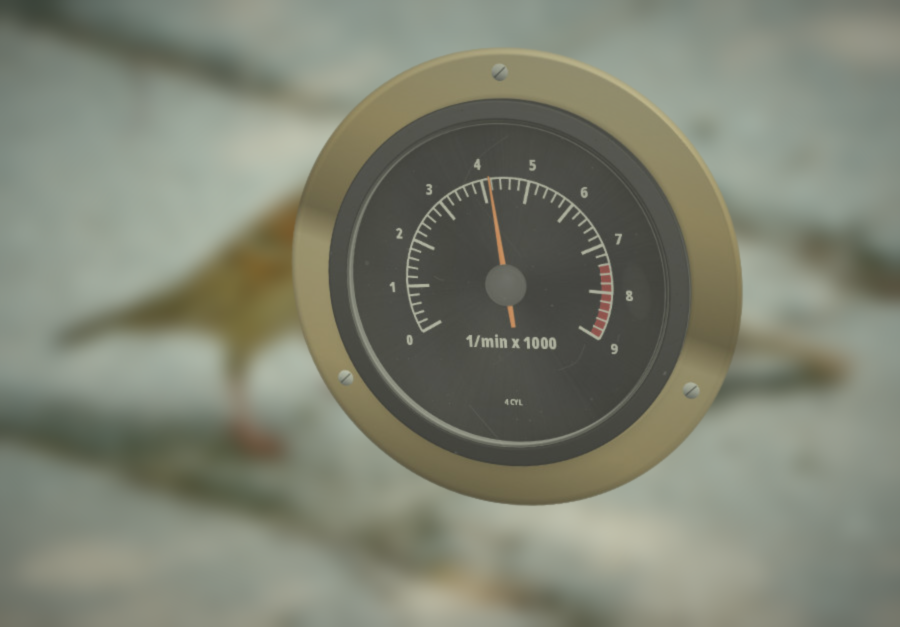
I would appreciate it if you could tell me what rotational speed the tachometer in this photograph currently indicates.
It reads 4200 rpm
